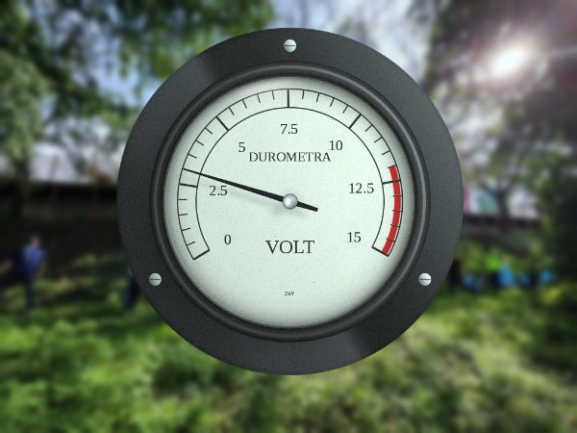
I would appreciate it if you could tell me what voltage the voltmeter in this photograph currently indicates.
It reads 3 V
